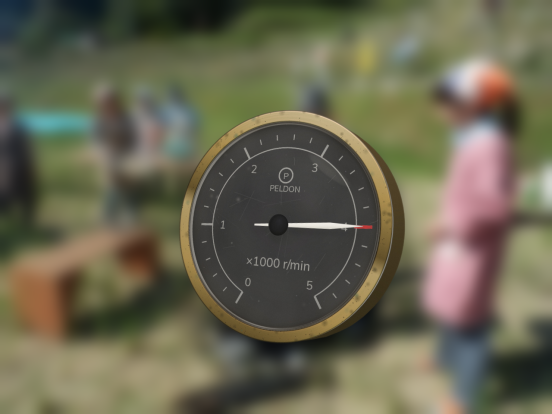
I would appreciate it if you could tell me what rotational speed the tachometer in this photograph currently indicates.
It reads 4000 rpm
